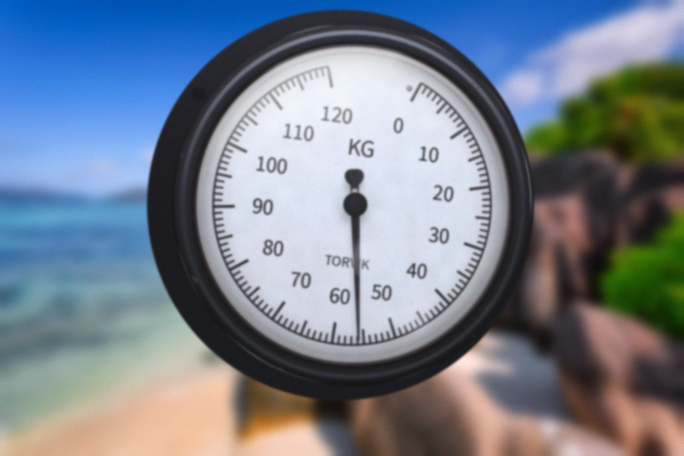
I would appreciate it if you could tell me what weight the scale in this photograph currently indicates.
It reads 56 kg
